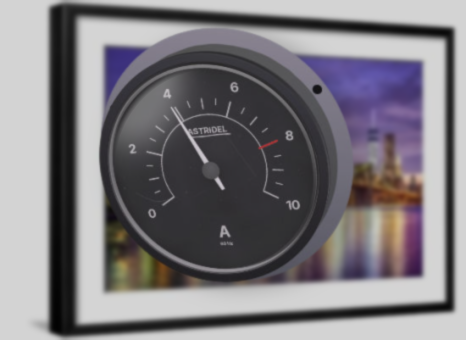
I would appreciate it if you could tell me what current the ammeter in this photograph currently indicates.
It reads 4 A
